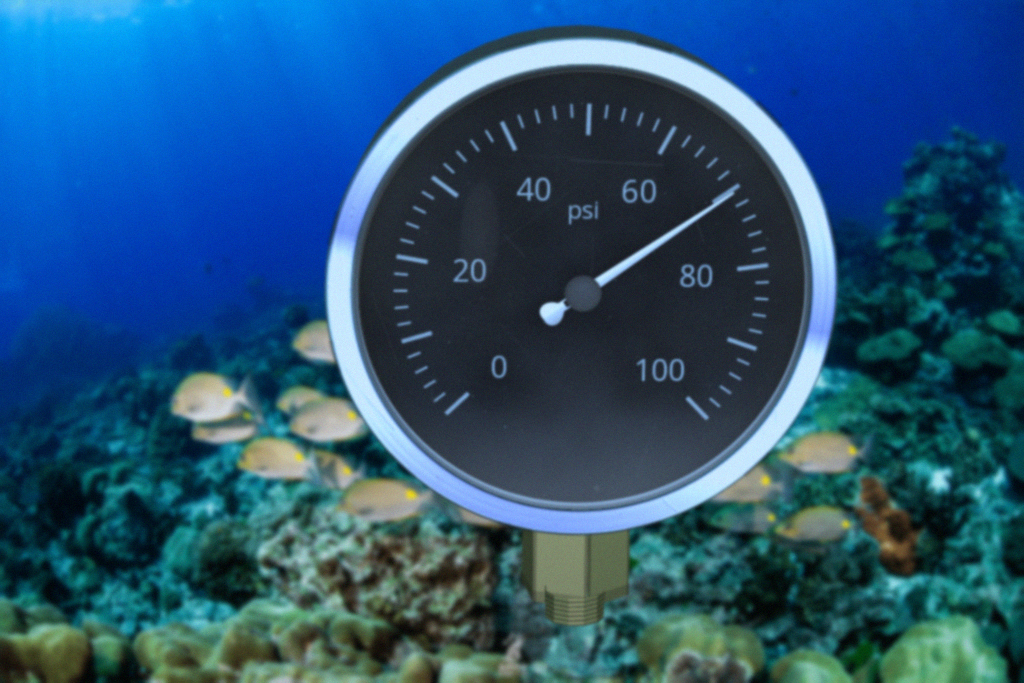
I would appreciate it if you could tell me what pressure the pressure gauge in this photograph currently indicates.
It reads 70 psi
